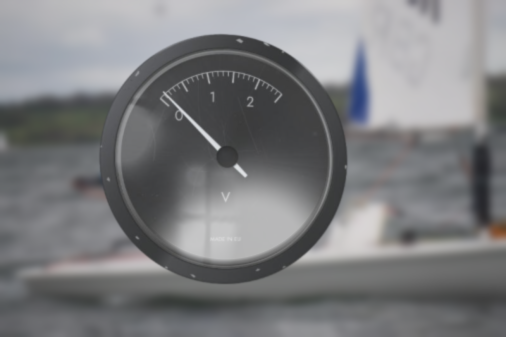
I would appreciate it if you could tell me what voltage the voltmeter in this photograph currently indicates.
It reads 0.1 V
